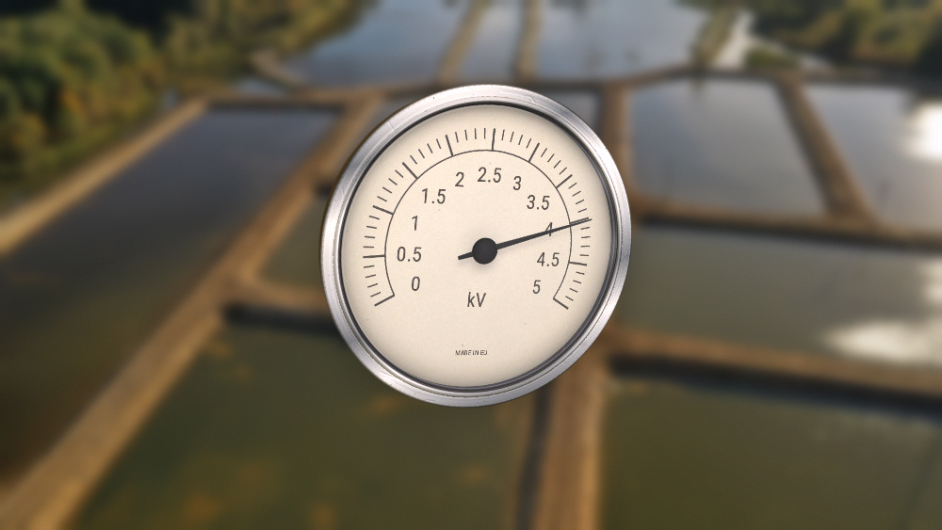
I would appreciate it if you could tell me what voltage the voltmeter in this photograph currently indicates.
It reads 4 kV
